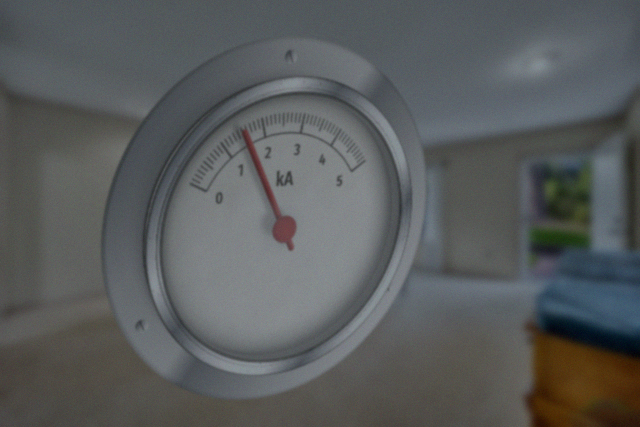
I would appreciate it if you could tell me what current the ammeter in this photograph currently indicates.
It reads 1.5 kA
